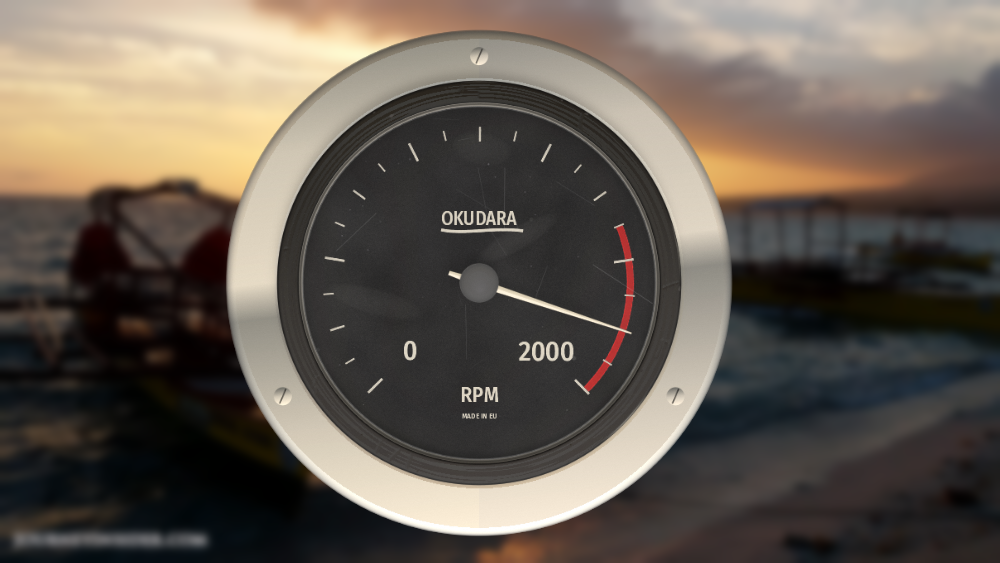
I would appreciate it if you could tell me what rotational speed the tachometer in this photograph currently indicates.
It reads 1800 rpm
